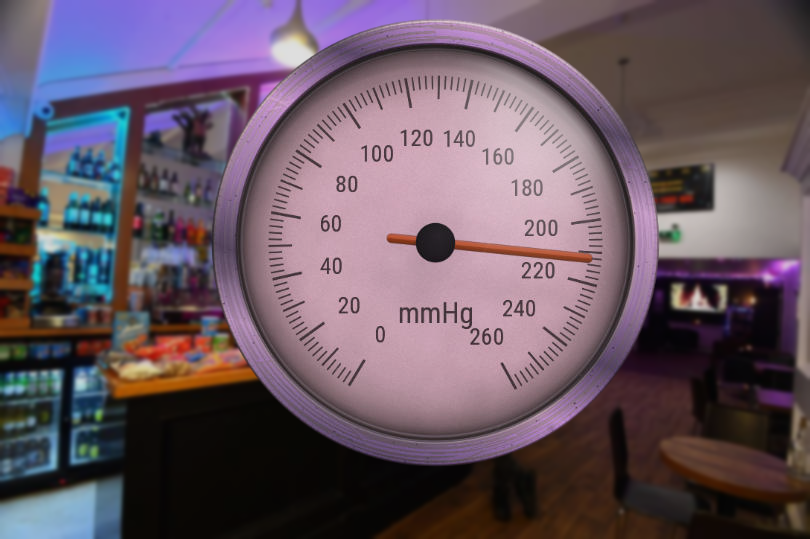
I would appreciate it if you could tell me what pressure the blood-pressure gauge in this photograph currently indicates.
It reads 212 mmHg
